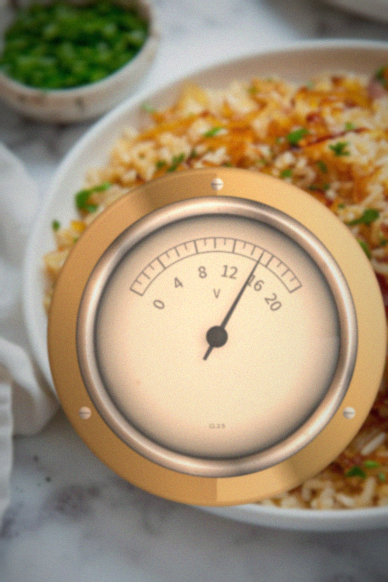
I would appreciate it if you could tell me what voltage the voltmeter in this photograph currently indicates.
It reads 15 V
